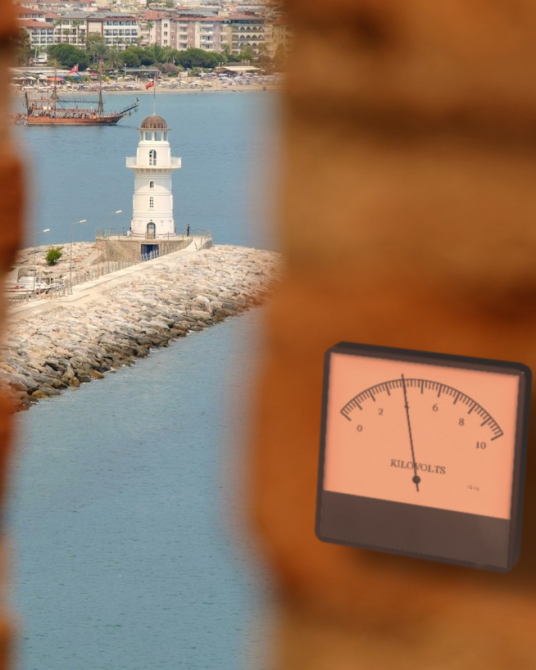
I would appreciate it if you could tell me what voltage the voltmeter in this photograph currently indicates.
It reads 4 kV
